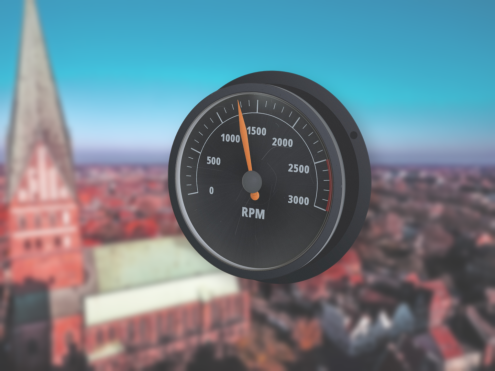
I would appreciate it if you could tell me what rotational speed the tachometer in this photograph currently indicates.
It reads 1300 rpm
